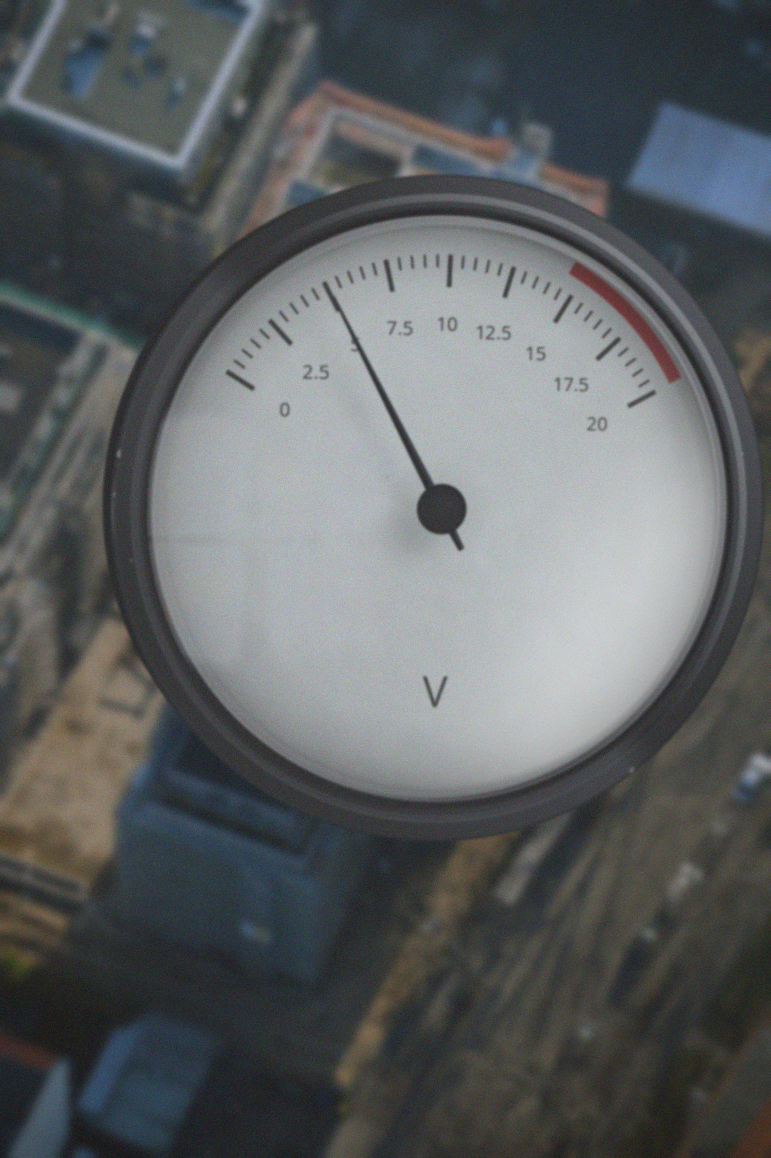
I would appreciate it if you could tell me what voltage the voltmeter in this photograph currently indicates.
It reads 5 V
